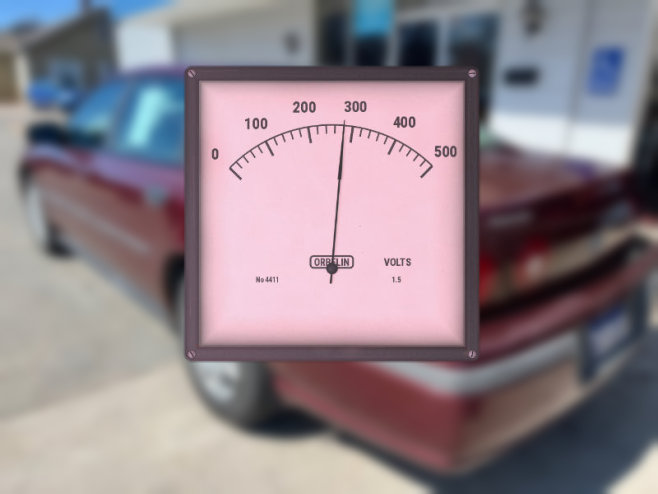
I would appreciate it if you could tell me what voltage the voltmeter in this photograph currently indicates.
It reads 280 V
